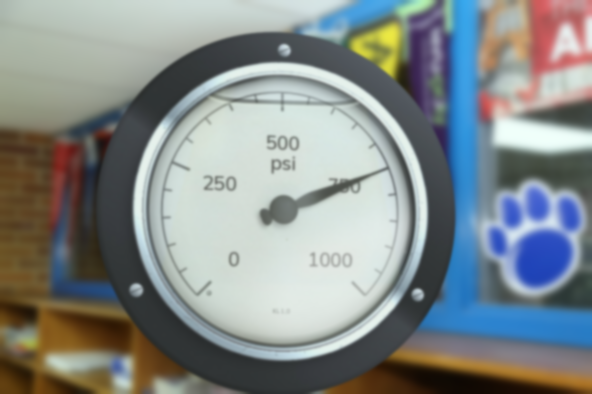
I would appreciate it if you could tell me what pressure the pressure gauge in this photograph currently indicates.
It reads 750 psi
